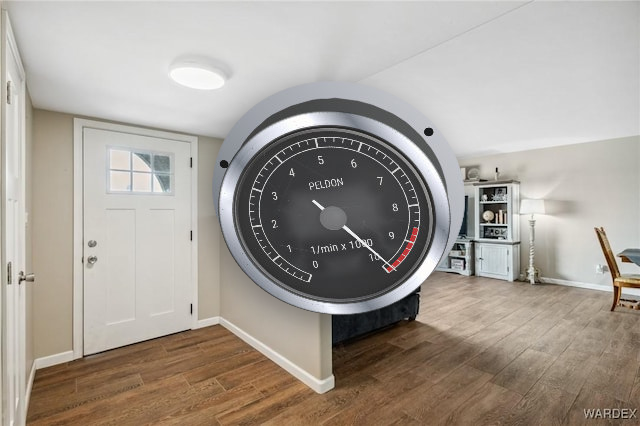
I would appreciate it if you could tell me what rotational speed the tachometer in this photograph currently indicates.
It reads 9800 rpm
